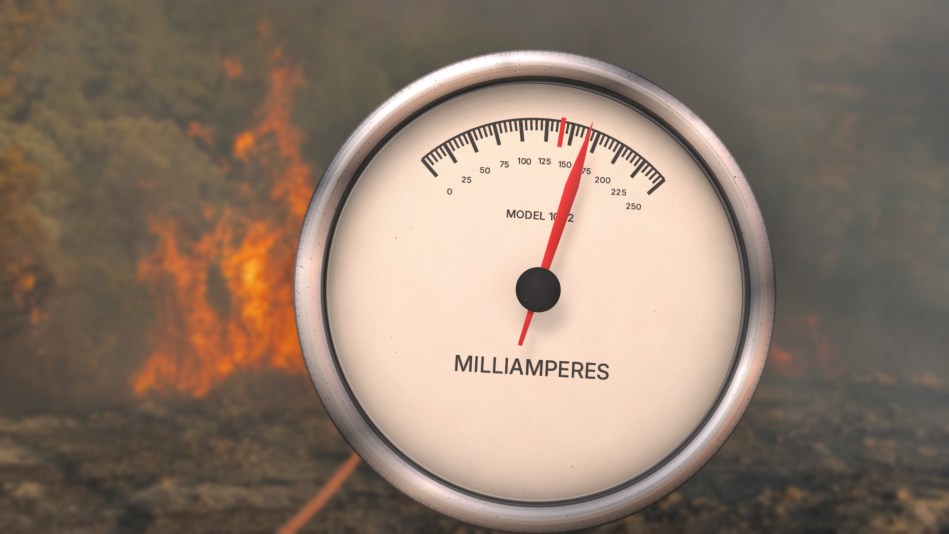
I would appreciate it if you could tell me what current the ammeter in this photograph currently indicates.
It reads 165 mA
